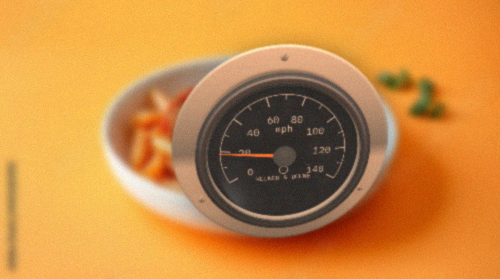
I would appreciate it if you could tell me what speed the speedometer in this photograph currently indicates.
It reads 20 mph
